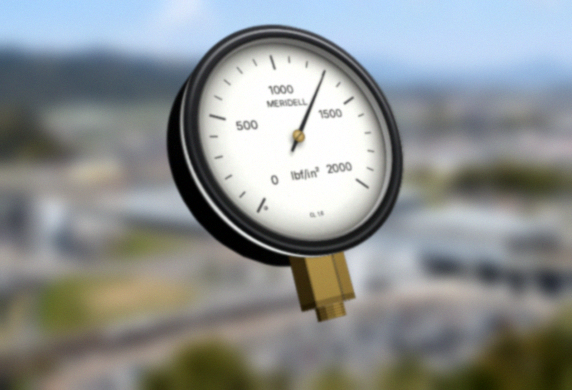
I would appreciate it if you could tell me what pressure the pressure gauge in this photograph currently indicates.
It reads 1300 psi
